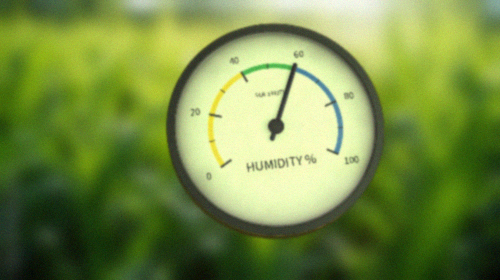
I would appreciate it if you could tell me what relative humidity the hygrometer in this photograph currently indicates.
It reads 60 %
